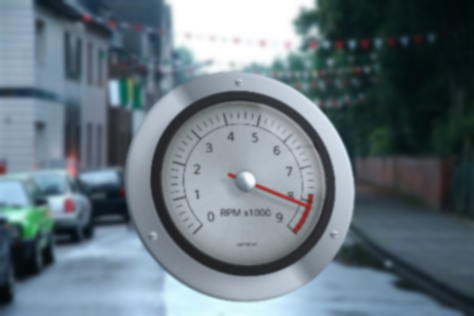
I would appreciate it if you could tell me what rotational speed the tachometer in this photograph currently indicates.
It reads 8200 rpm
